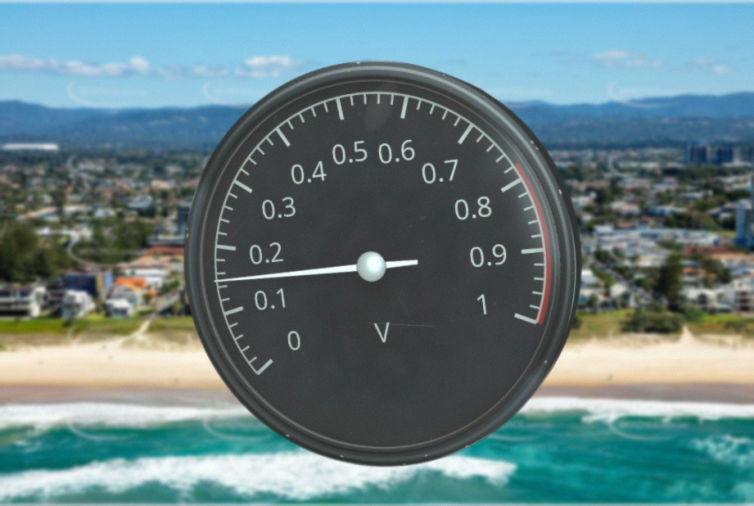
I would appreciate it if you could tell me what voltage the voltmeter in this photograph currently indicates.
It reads 0.15 V
